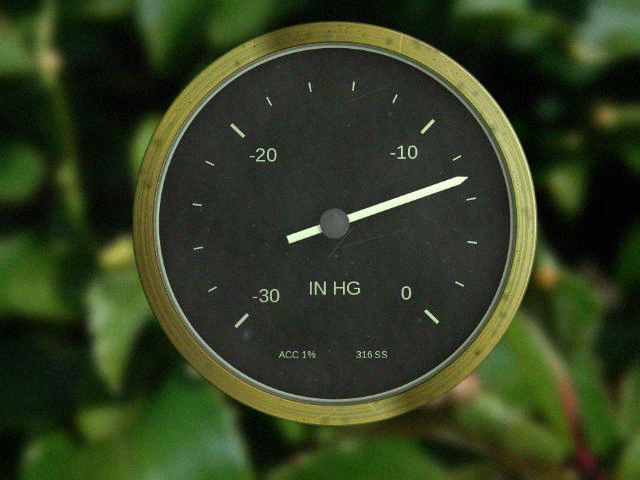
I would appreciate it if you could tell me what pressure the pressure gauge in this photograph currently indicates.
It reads -7 inHg
